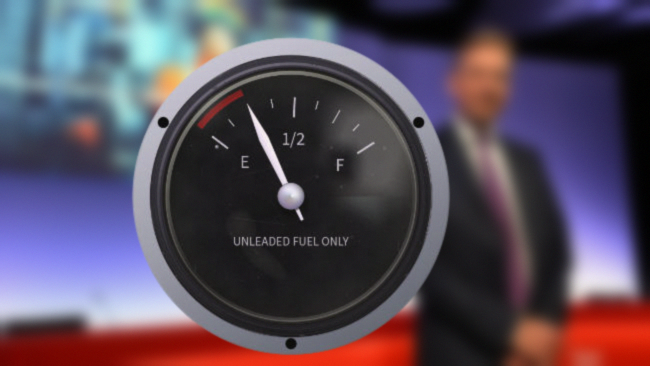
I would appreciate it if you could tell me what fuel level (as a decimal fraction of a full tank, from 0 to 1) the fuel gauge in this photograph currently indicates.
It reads 0.25
